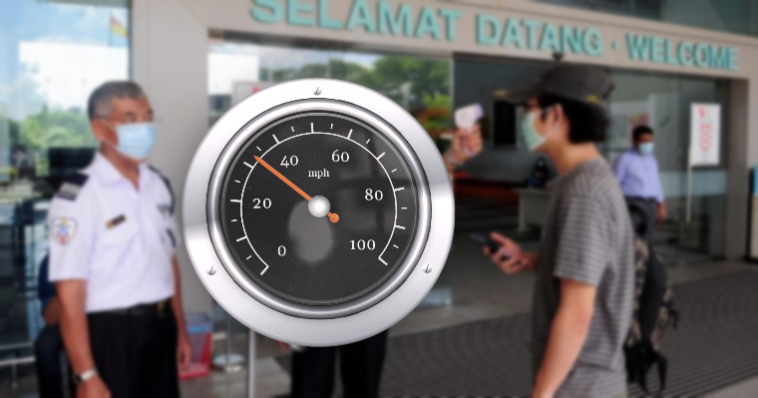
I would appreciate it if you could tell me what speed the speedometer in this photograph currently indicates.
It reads 32.5 mph
